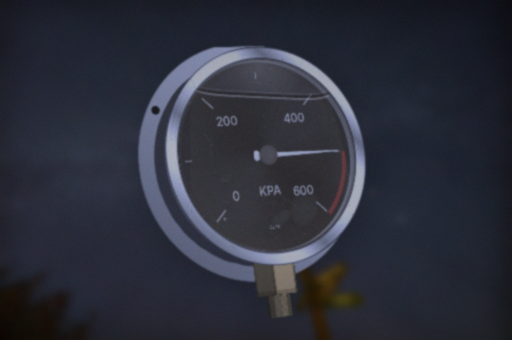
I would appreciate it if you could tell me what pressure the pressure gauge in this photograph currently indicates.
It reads 500 kPa
